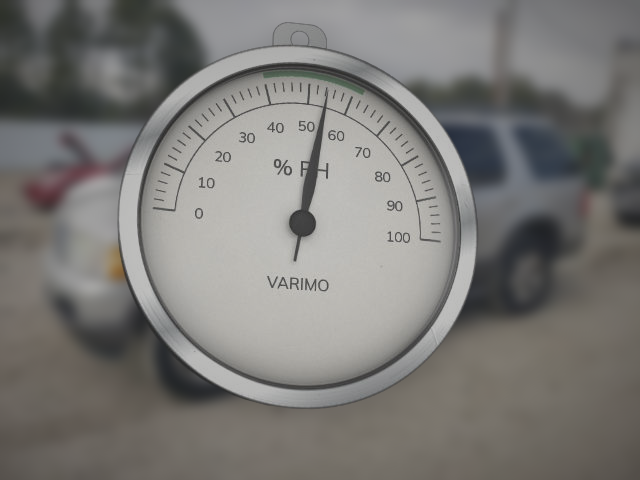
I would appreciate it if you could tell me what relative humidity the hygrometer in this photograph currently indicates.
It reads 54 %
